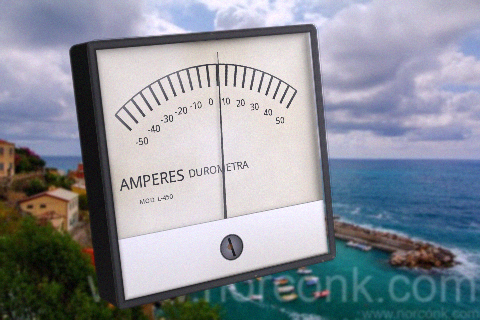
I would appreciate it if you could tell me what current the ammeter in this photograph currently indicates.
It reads 5 A
